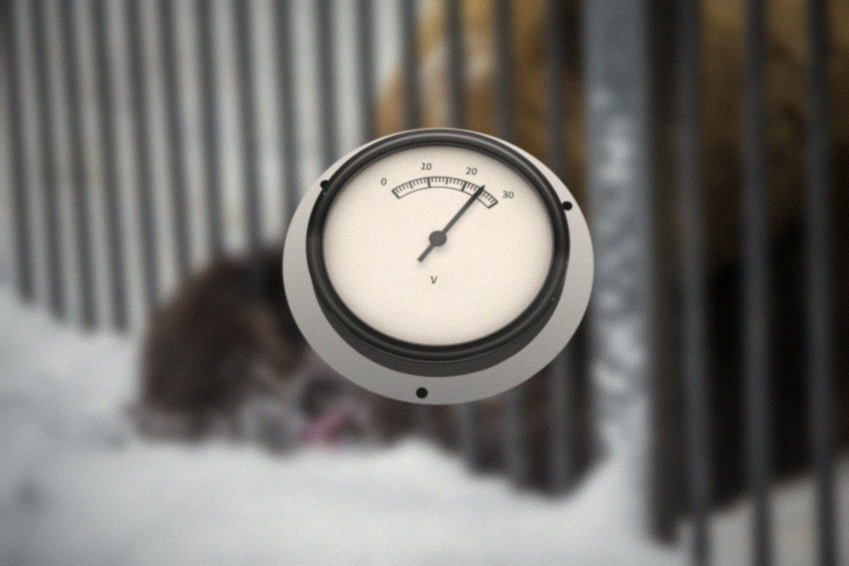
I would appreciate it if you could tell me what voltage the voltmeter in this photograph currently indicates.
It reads 25 V
